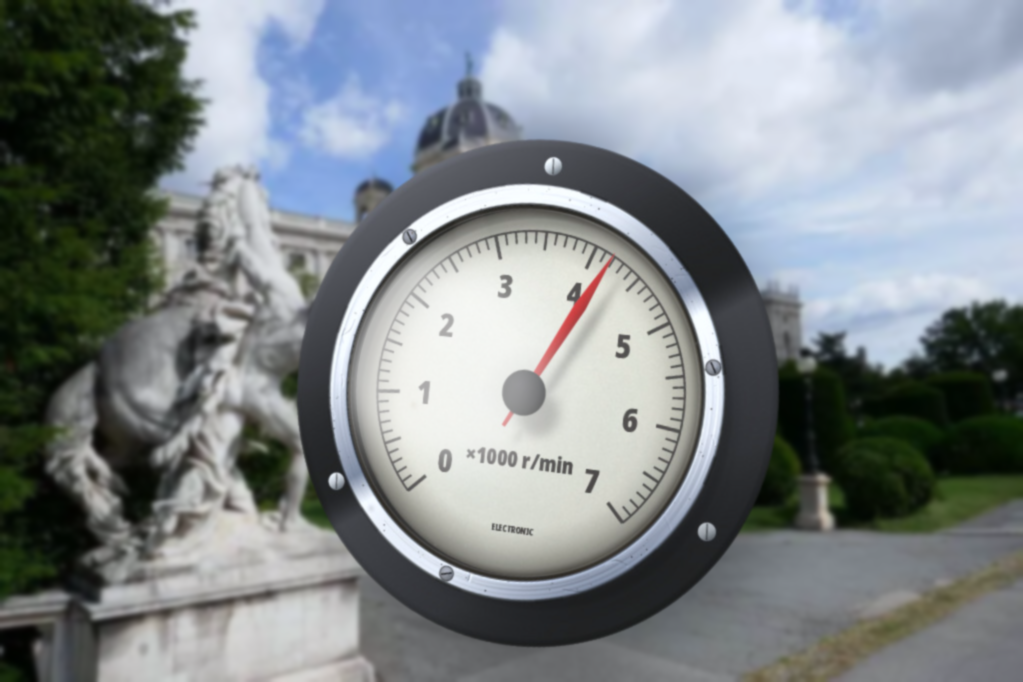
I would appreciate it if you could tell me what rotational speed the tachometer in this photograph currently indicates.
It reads 4200 rpm
